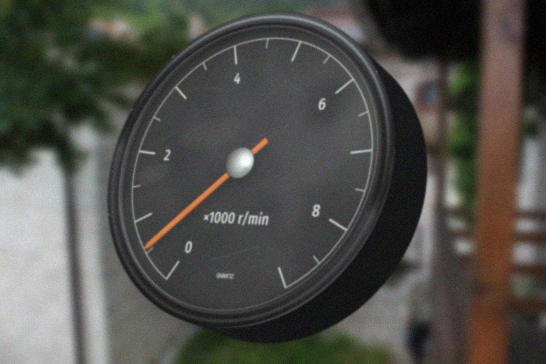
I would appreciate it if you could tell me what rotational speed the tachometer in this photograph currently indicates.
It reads 500 rpm
